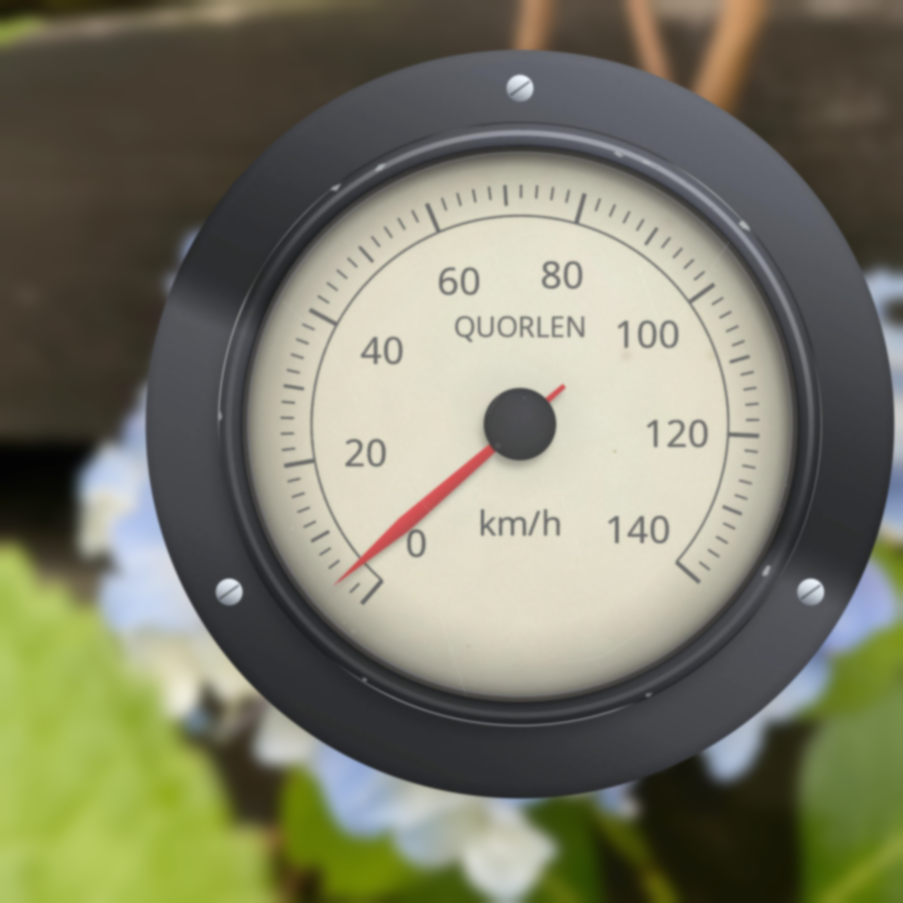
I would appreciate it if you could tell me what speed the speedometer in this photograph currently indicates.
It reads 4 km/h
